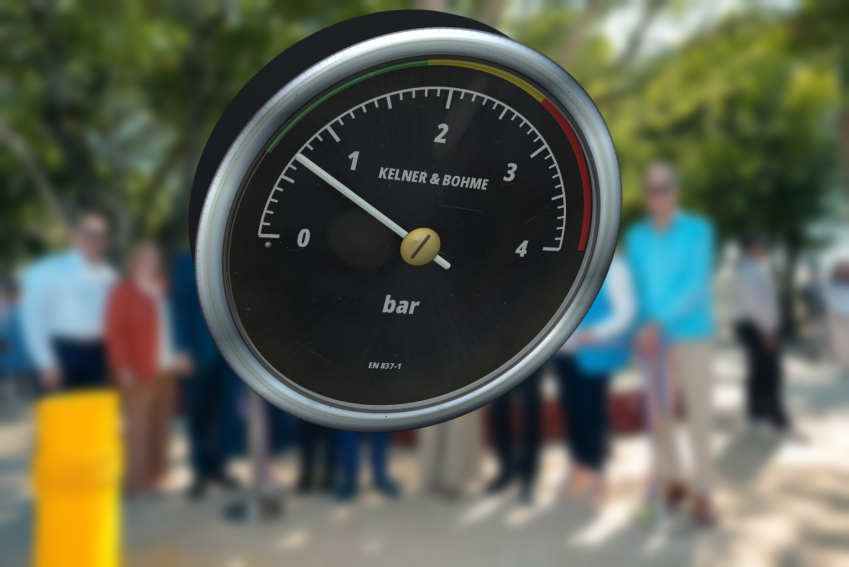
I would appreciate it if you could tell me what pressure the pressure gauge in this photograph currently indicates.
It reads 0.7 bar
